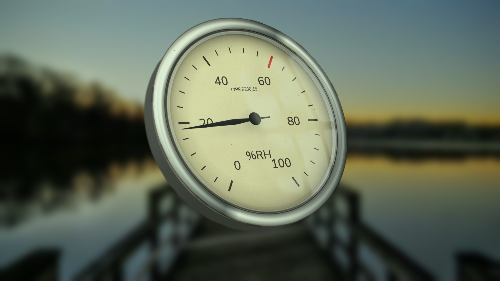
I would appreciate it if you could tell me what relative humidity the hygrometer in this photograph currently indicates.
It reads 18 %
